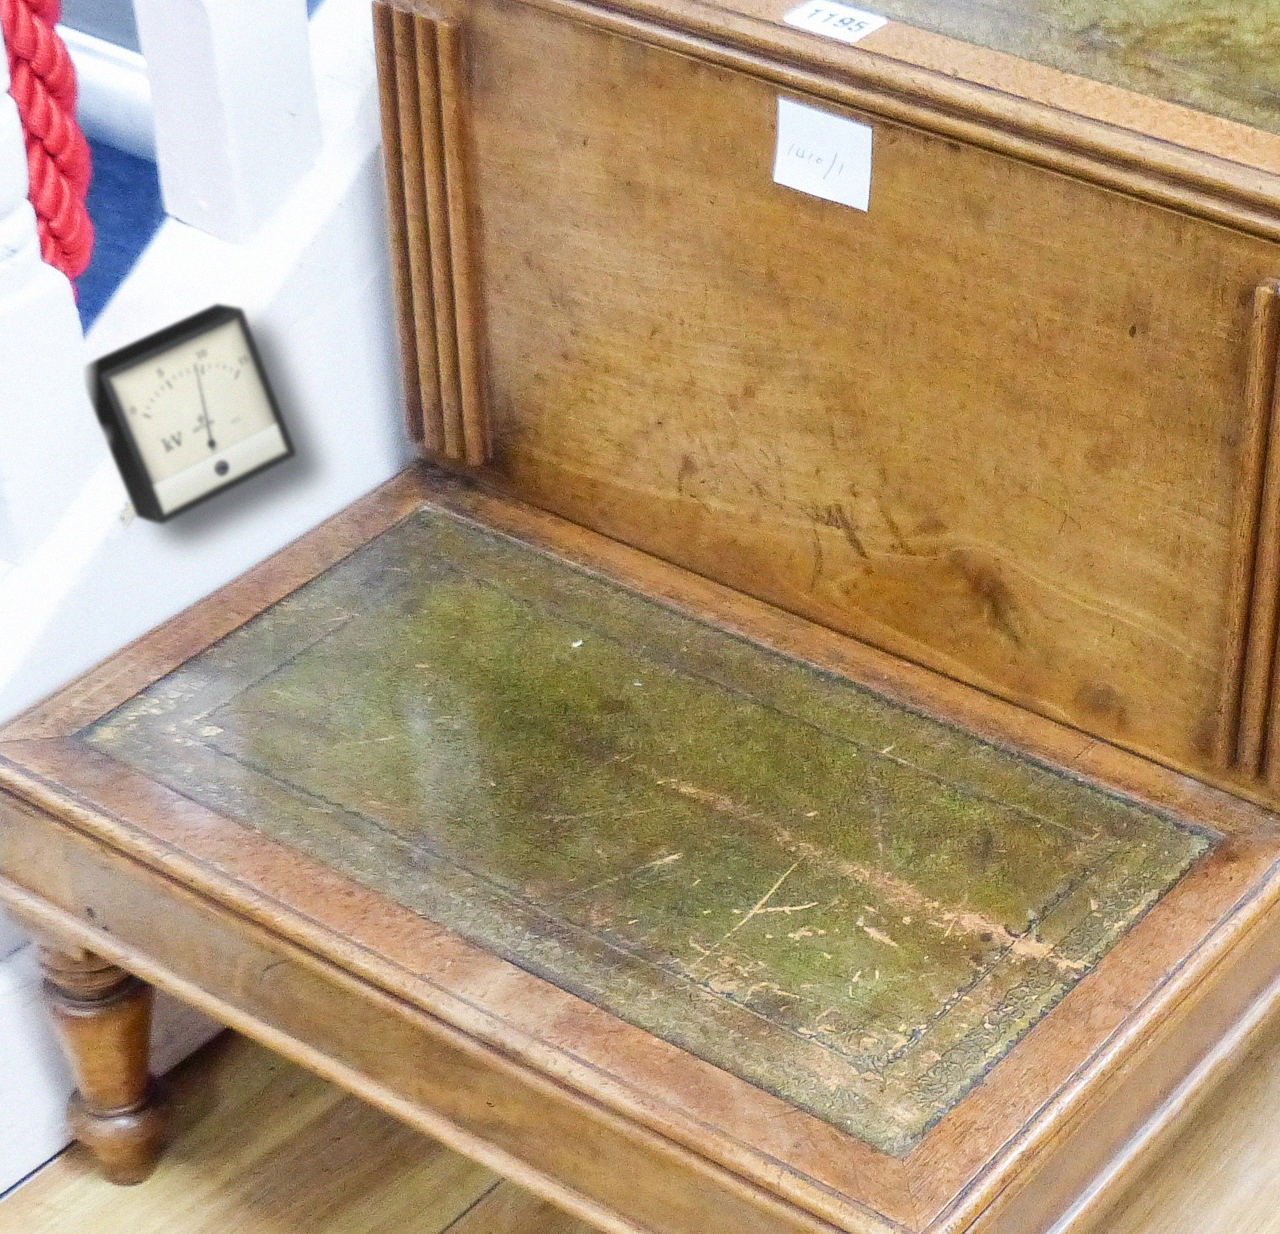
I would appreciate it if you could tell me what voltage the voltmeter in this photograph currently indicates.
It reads 9 kV
